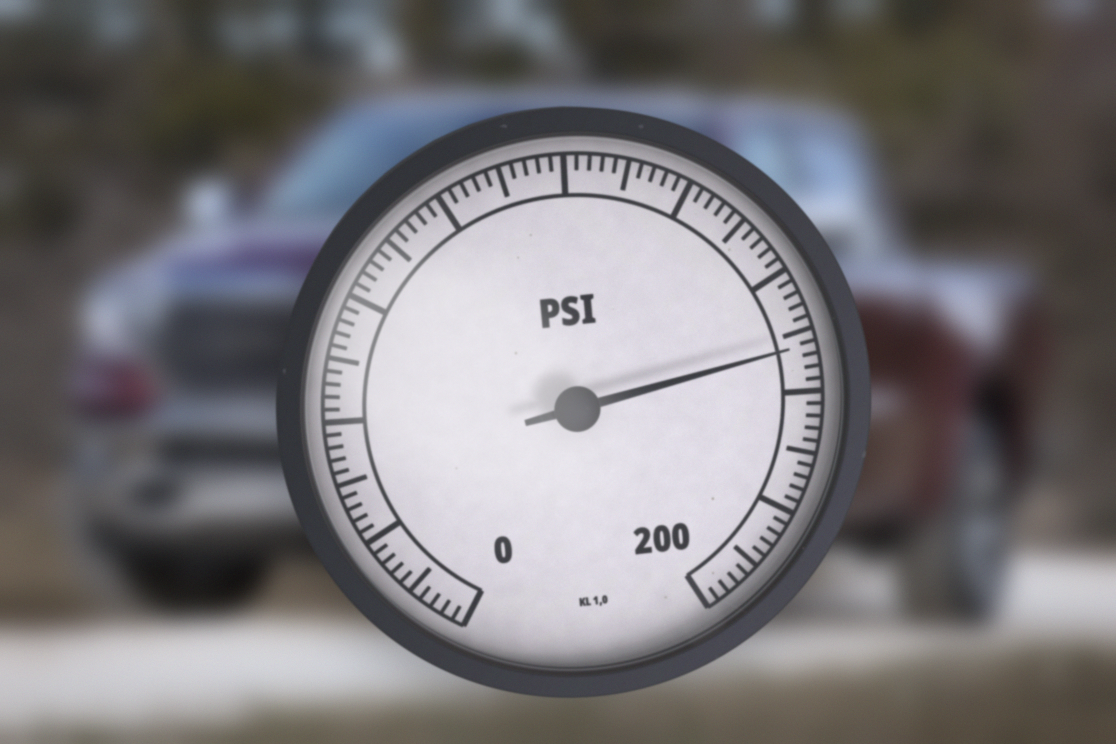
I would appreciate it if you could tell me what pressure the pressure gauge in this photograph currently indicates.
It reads 152 psi
